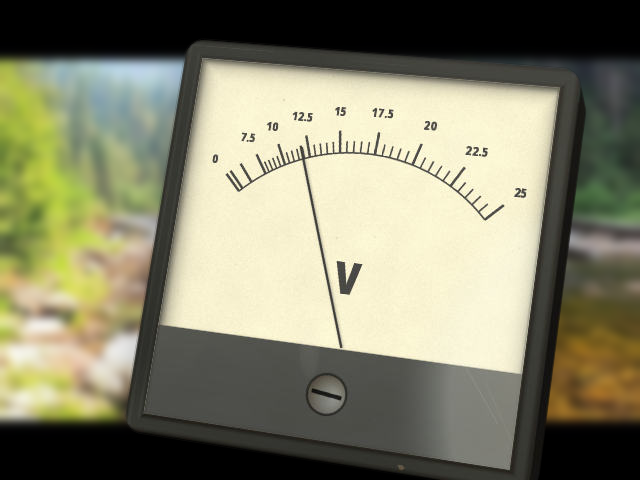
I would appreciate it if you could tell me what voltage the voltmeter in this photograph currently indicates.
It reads 12 V
